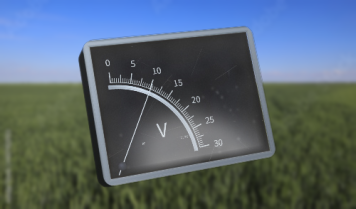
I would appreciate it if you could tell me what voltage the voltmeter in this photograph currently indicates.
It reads 10 V
